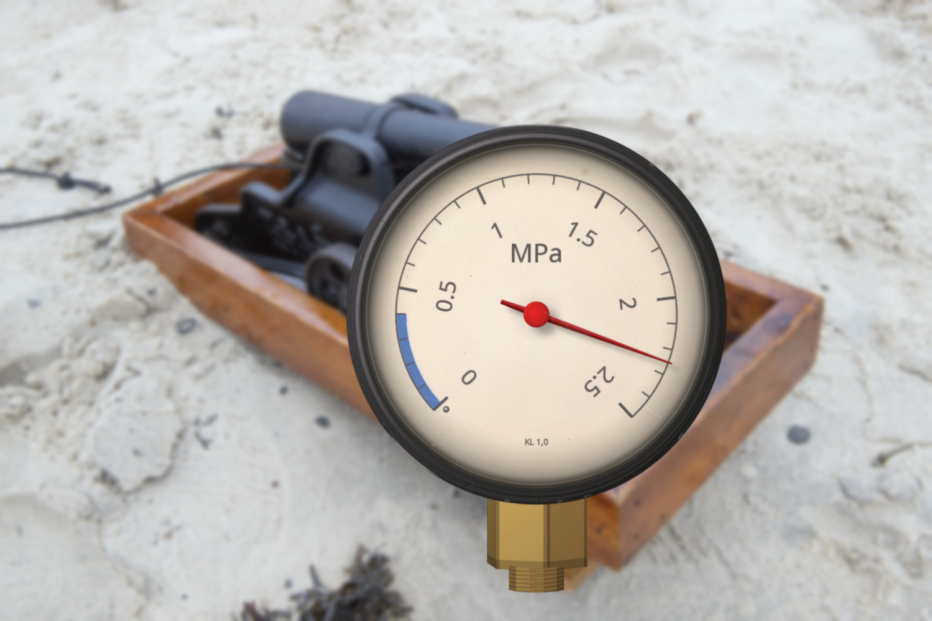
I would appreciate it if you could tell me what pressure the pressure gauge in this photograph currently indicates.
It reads 2.25 MPa
